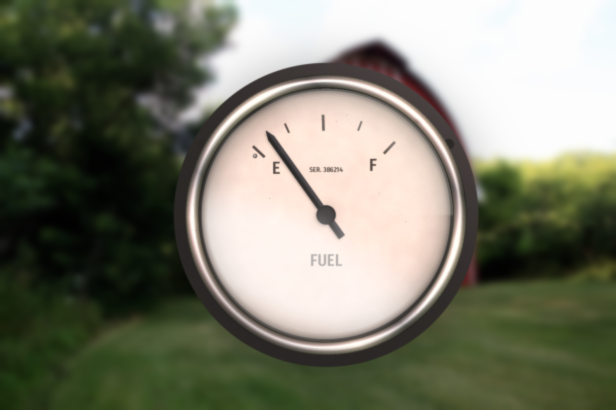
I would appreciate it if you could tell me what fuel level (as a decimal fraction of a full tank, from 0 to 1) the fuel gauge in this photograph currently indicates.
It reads 0.125
